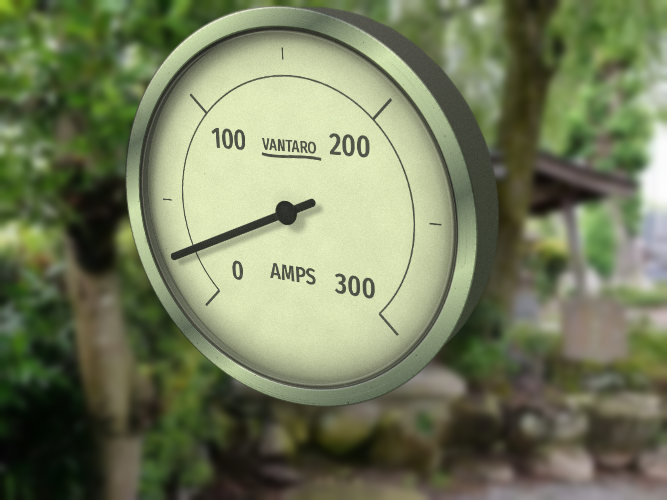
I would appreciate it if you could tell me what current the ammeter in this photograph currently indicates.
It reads 25 A
